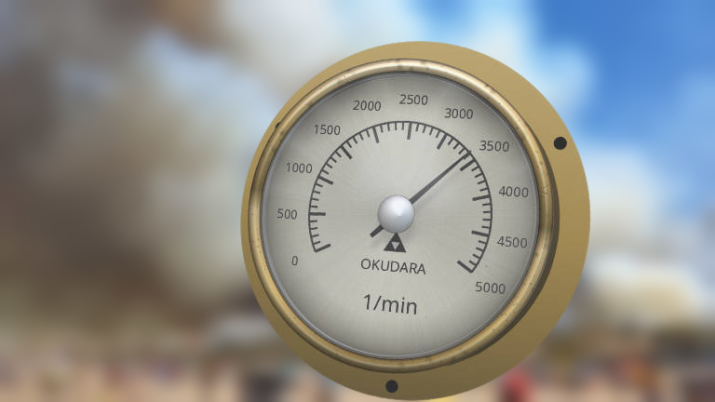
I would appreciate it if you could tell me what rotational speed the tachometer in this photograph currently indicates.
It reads 3400 rpm
